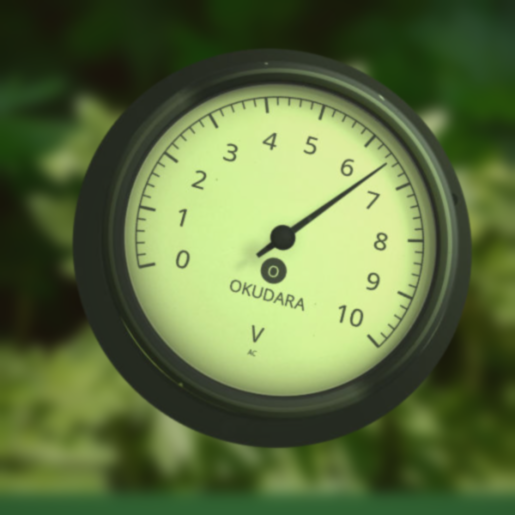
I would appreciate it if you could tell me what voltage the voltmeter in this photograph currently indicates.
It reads 6.5 V
